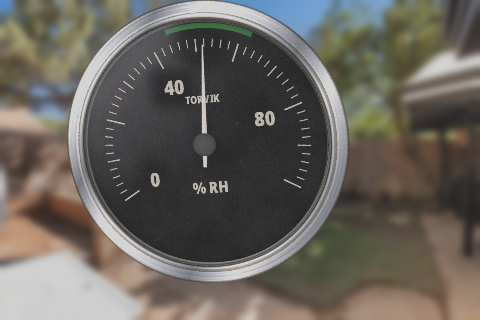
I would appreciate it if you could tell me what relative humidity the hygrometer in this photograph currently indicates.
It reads 52 %
